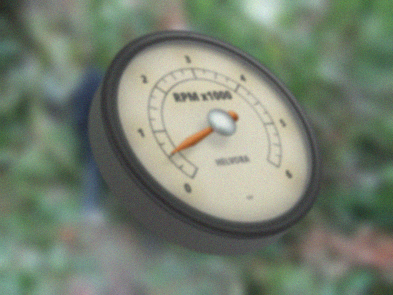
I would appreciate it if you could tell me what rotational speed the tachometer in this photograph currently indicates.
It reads 500 rpm
